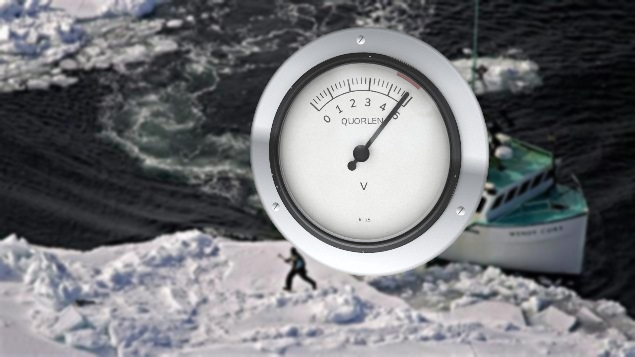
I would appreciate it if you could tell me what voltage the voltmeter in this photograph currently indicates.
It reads 4.8 V
